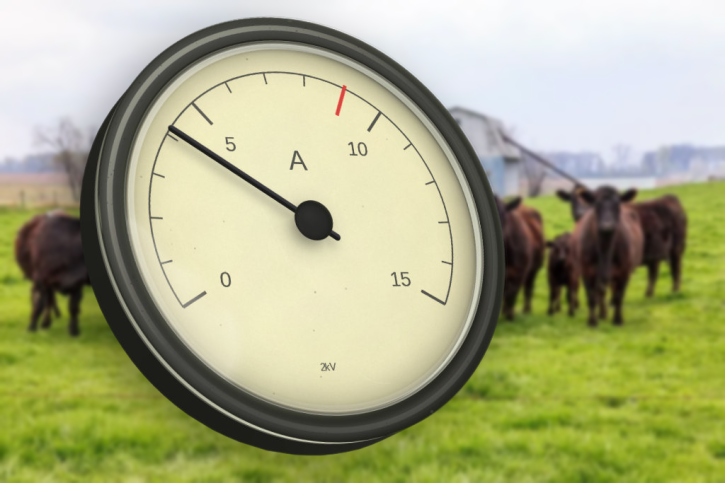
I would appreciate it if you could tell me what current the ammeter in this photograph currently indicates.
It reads 4 A
